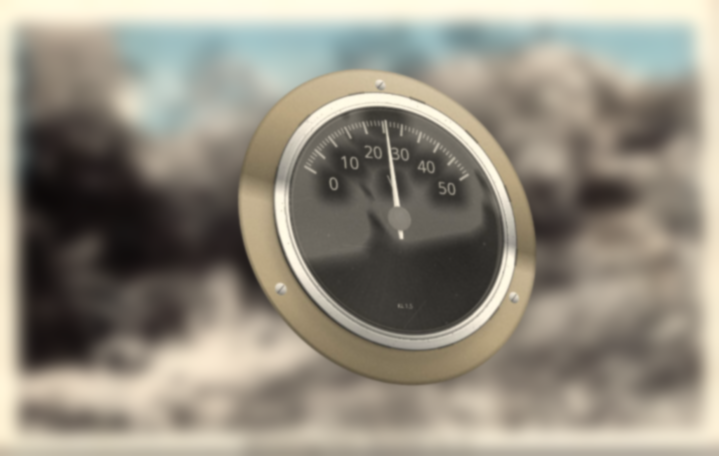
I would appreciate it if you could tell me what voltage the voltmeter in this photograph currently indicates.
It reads 25 V
